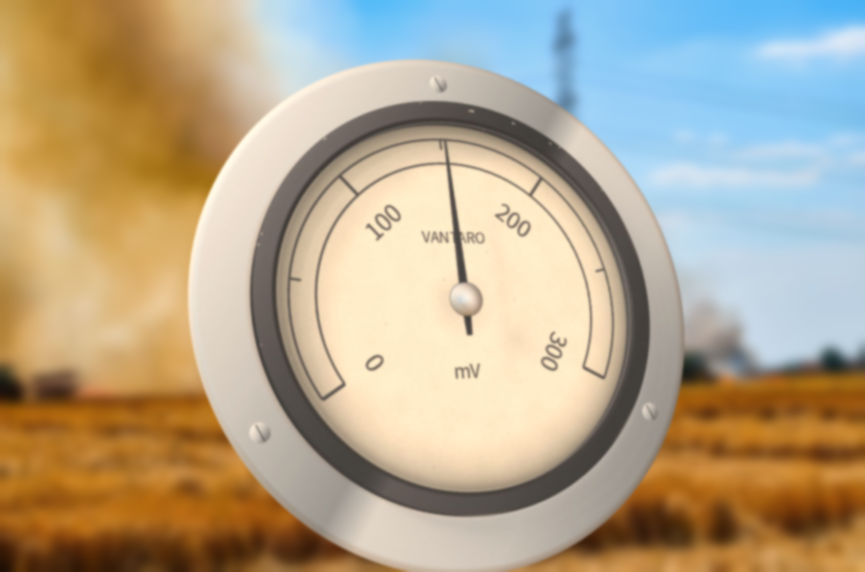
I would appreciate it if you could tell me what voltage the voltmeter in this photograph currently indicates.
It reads 150 mV
